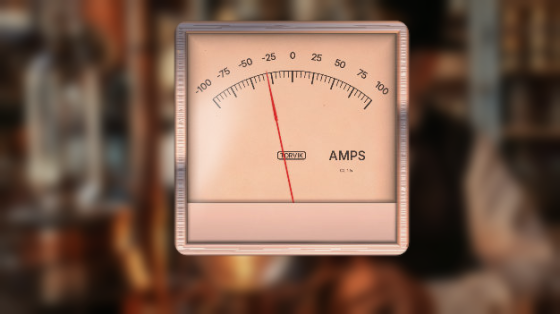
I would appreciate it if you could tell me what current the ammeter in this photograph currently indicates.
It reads -30 A
